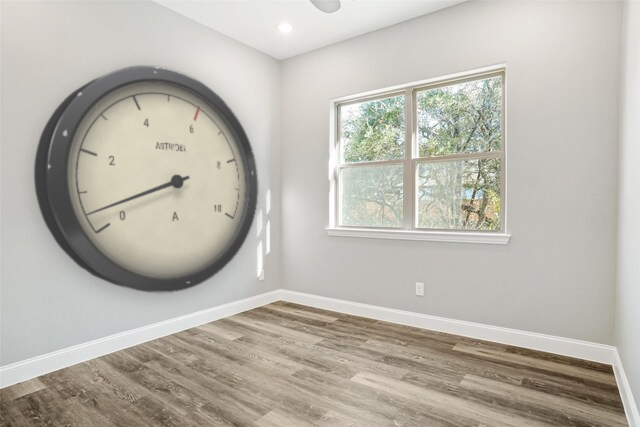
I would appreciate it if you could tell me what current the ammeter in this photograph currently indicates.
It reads 0.5 A
